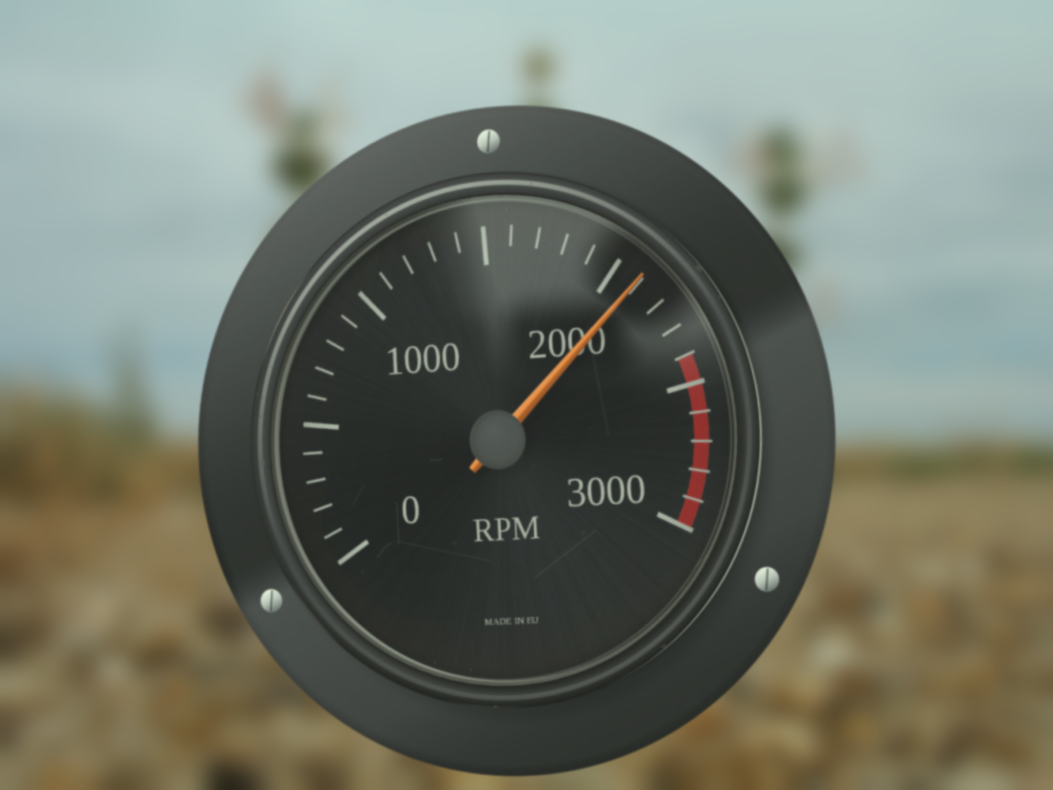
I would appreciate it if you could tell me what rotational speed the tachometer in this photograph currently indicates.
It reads 2100 rpm
